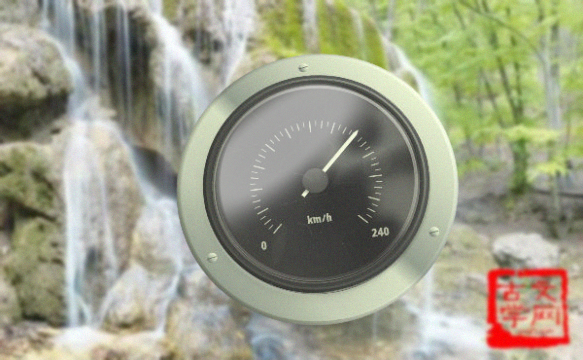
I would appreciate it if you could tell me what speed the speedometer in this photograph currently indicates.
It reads 160 km/h
